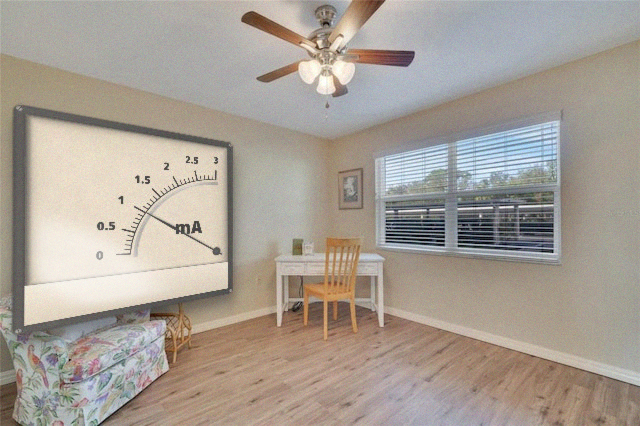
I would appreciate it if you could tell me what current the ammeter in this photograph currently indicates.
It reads 1 mA
